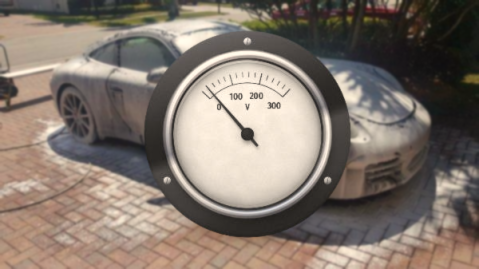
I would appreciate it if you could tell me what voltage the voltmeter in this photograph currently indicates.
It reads 20 V
